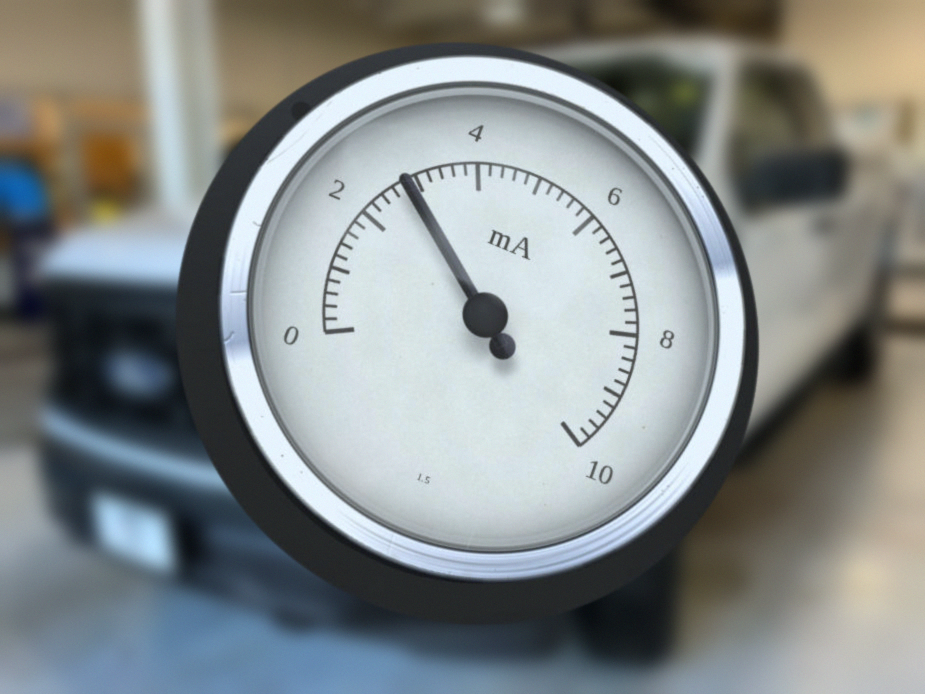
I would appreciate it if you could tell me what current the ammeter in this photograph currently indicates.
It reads 2.8 mA
